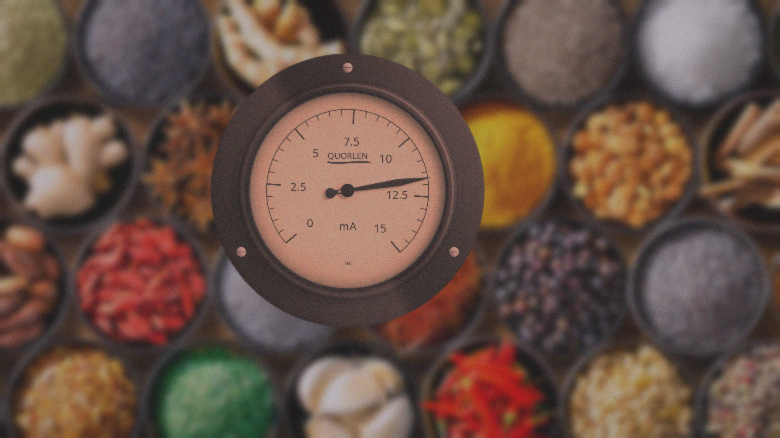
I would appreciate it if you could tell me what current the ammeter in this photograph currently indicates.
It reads 11.75 mA
